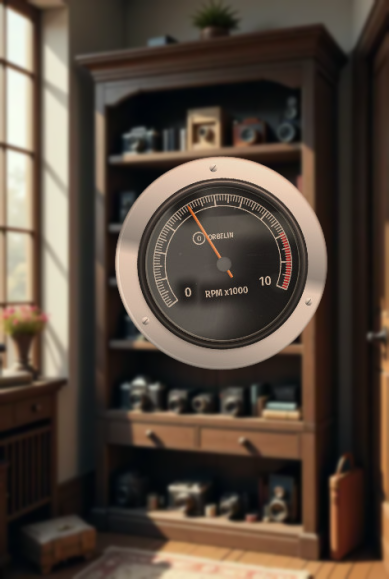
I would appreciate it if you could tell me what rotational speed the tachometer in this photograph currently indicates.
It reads 4000 rpm
